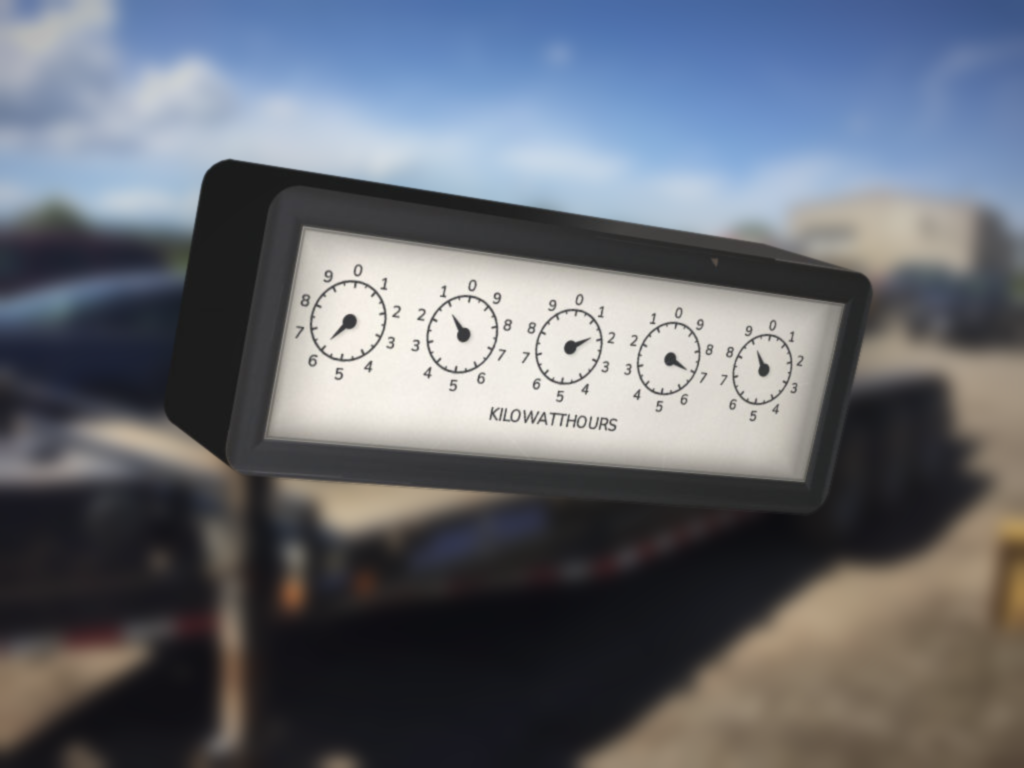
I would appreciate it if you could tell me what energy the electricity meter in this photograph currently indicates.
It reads 61169 kWh
